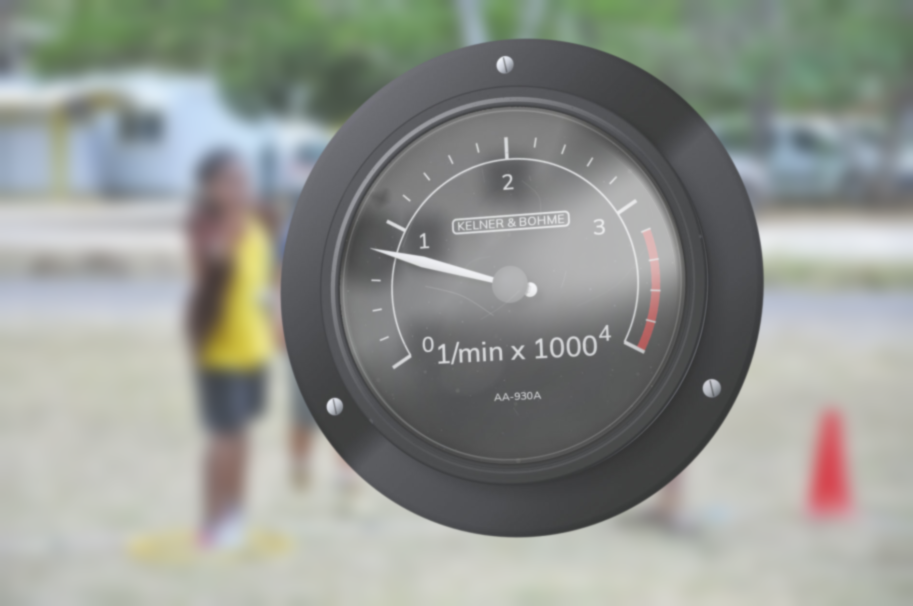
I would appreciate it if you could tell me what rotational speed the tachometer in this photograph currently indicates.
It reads 800 rpm
